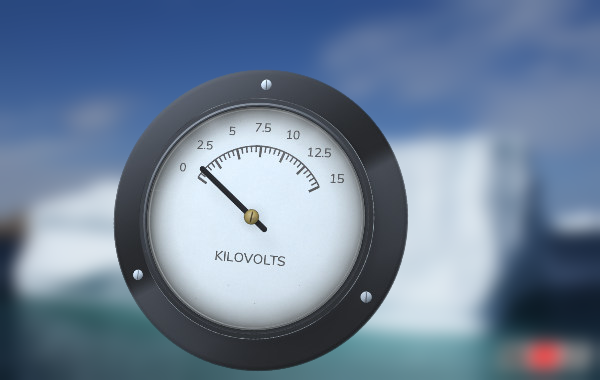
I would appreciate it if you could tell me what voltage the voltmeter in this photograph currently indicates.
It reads 1 kV
